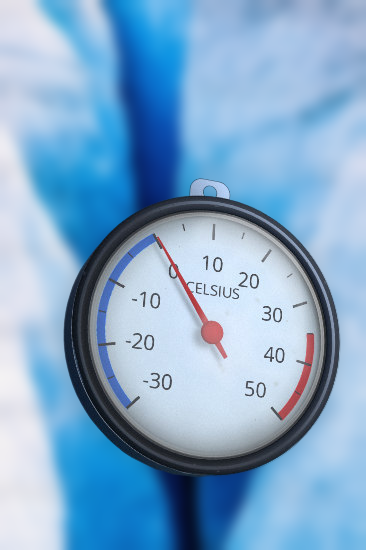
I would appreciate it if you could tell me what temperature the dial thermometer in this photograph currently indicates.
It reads 0 °C
